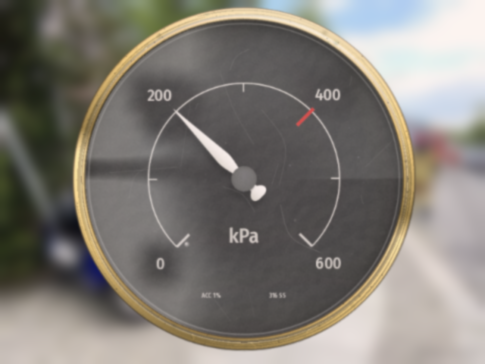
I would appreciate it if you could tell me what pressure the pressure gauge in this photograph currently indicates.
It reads 200 kPa
